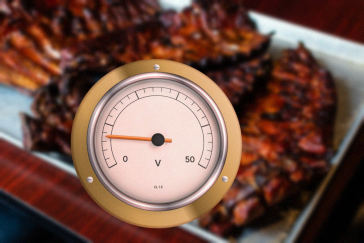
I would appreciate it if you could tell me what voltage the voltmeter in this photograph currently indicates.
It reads 7 V
